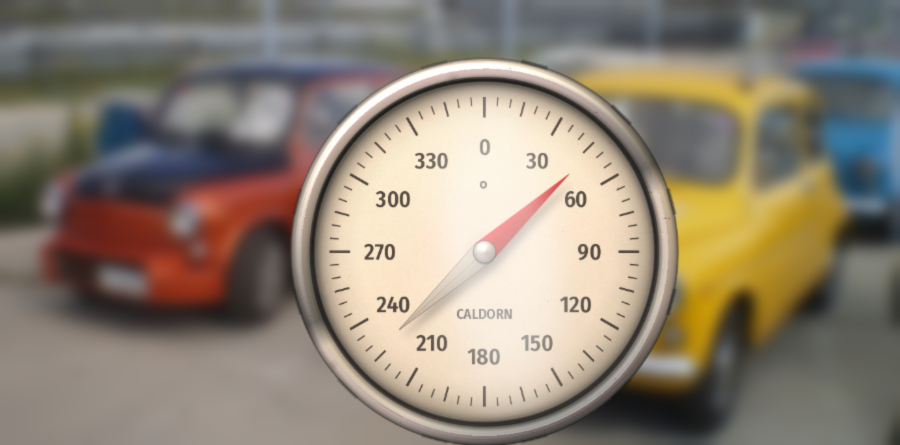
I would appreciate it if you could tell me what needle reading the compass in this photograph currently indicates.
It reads 47.5 °
